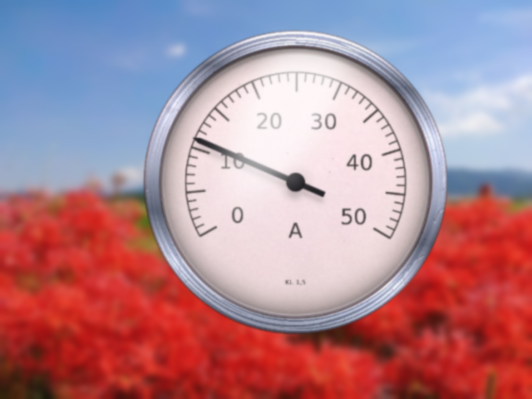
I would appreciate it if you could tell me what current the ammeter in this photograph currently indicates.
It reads 11 A
